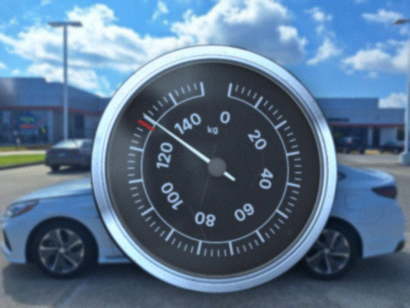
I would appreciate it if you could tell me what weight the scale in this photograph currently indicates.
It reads 130 kg
